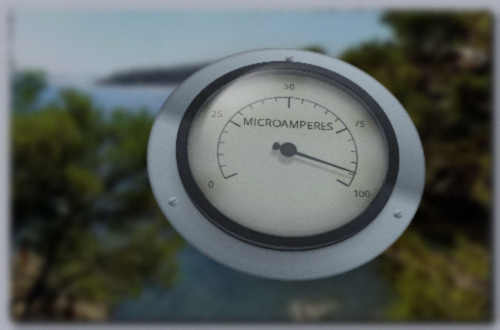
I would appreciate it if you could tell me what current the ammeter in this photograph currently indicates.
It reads 95 µA
